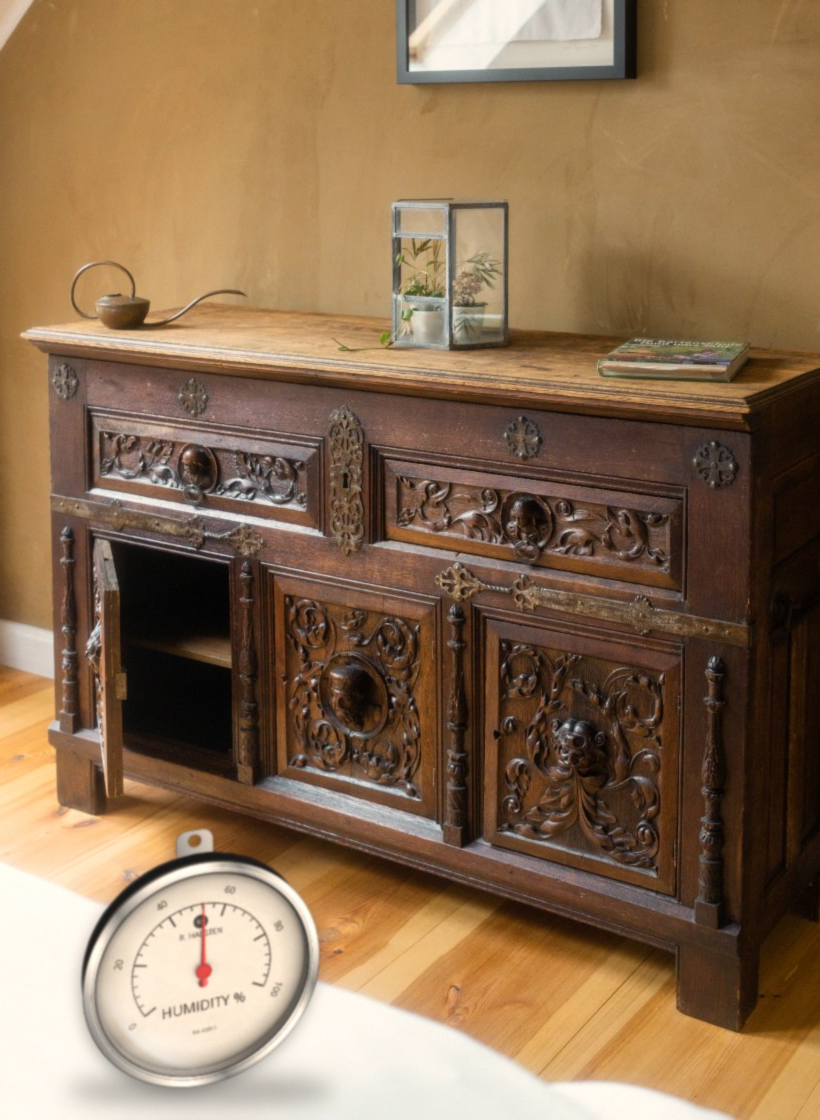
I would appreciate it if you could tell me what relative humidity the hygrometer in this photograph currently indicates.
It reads 52 %
